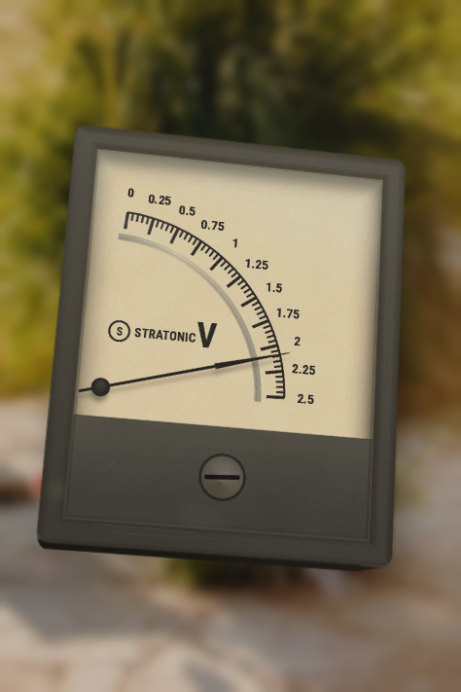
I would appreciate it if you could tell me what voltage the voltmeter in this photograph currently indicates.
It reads 2.1 V
